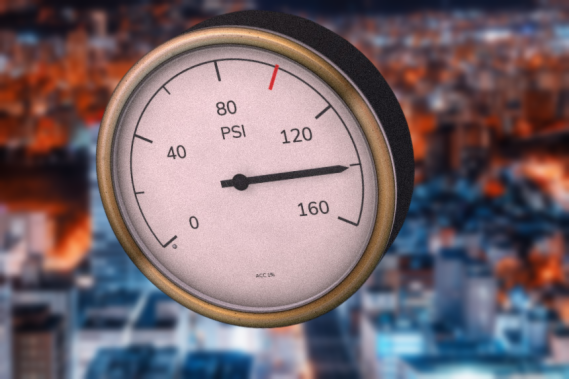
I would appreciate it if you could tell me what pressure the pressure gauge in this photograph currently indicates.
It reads 140 psi
